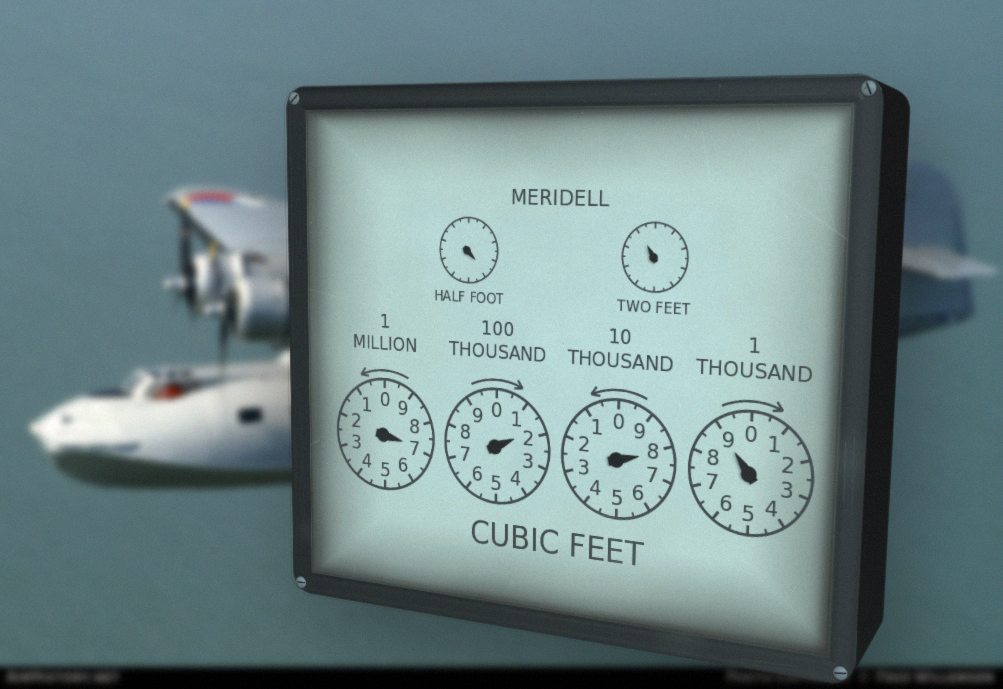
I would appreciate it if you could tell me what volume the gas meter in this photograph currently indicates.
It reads 717900 ft³
